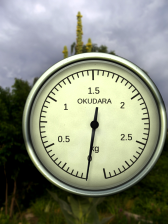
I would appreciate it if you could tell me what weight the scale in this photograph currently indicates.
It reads 0 kg
